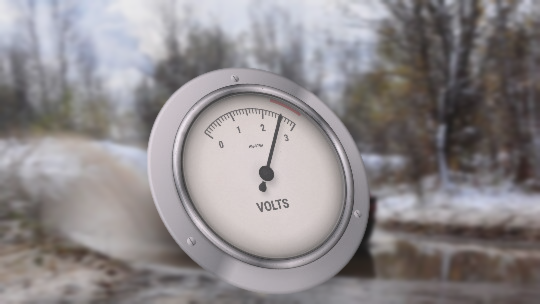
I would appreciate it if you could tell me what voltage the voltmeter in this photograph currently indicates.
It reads 2.5 V
